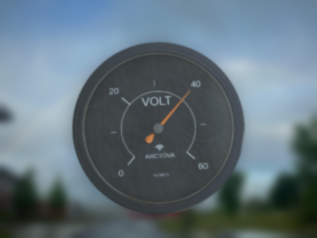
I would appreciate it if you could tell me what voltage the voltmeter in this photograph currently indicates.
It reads 40 V
